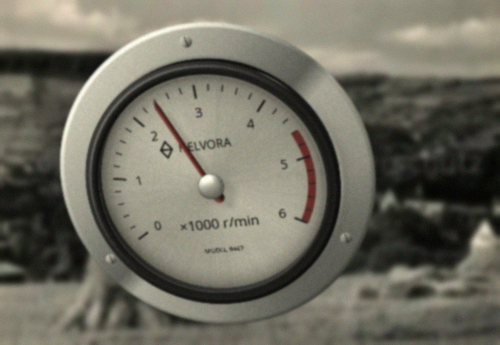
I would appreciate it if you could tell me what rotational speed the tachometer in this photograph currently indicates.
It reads 2400 rpm
